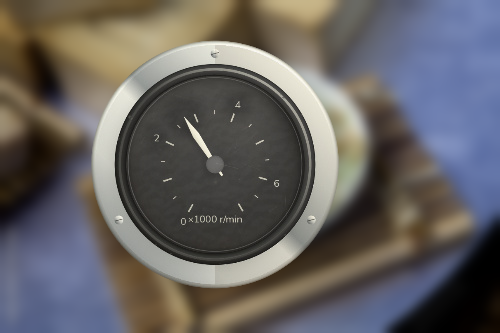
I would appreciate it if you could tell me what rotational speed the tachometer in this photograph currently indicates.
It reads 2750 rpm
